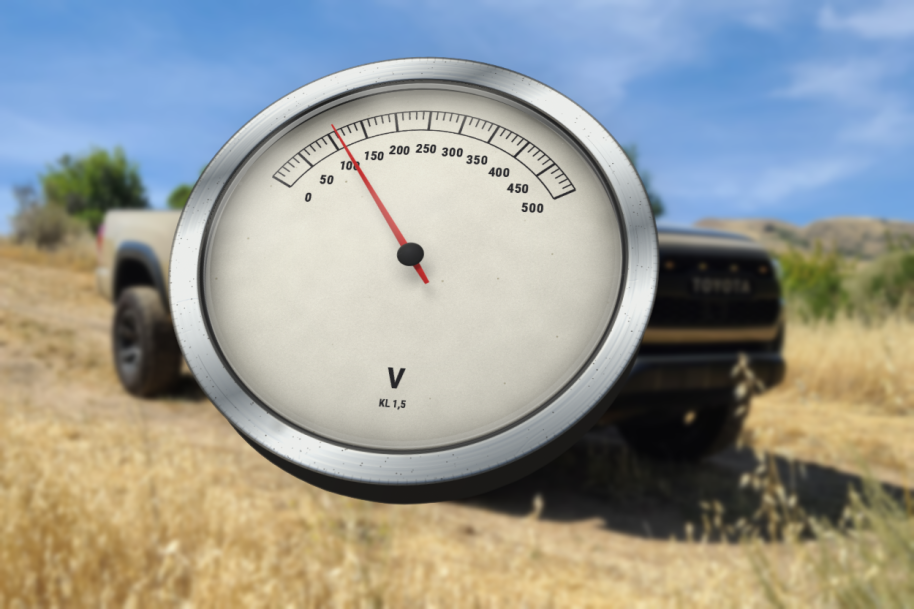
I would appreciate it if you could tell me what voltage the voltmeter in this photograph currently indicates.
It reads 110 V
